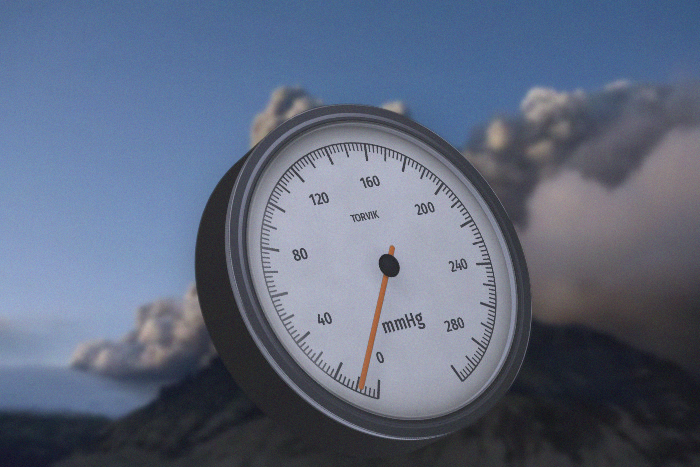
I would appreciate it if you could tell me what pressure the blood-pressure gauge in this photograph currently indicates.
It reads 10 mmHg
